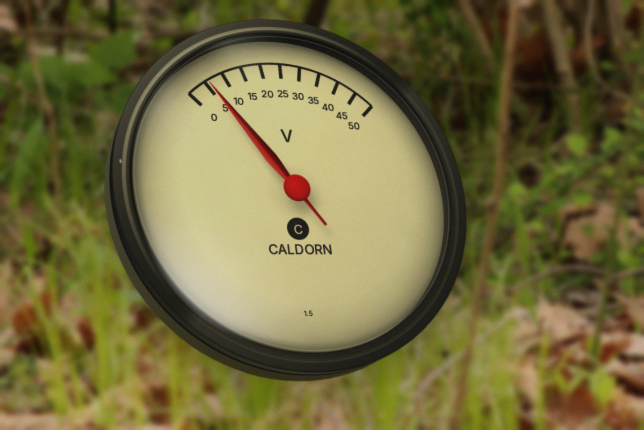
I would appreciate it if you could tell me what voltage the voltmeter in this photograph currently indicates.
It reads 5 V
